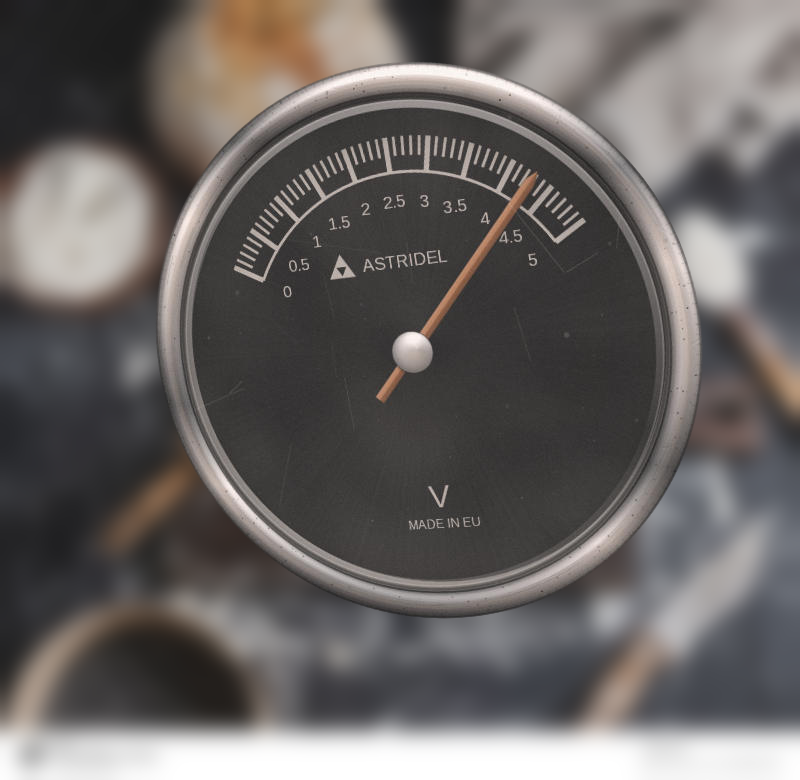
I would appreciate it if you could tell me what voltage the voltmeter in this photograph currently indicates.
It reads 4.3 V
